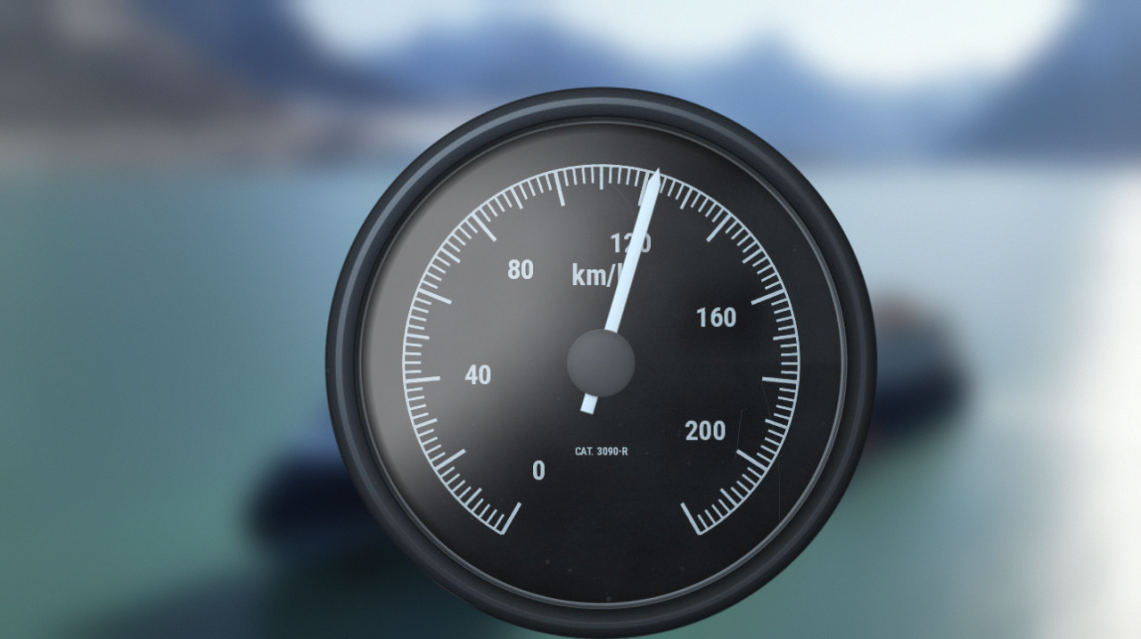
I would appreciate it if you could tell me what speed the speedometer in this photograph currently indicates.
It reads 122 km/h
